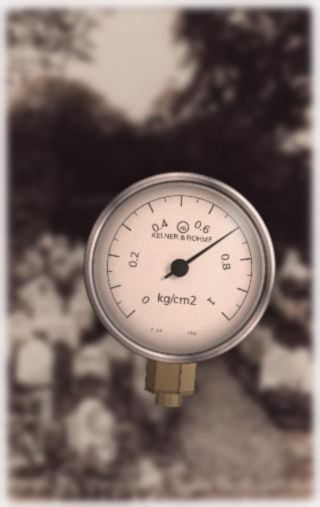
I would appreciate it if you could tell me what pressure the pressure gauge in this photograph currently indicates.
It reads 0.7 kg/cm²
